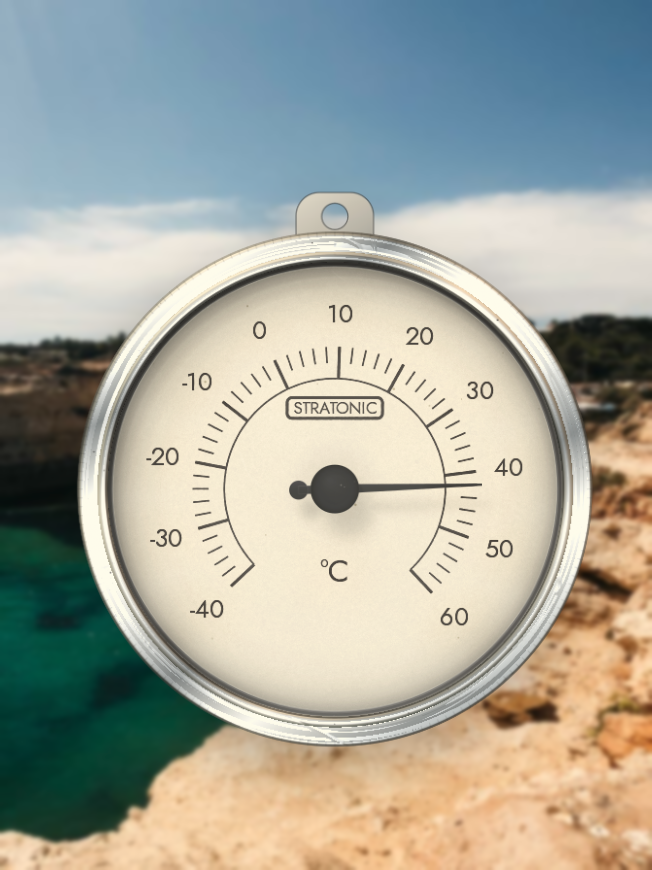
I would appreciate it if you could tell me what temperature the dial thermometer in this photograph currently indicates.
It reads 42 °C
